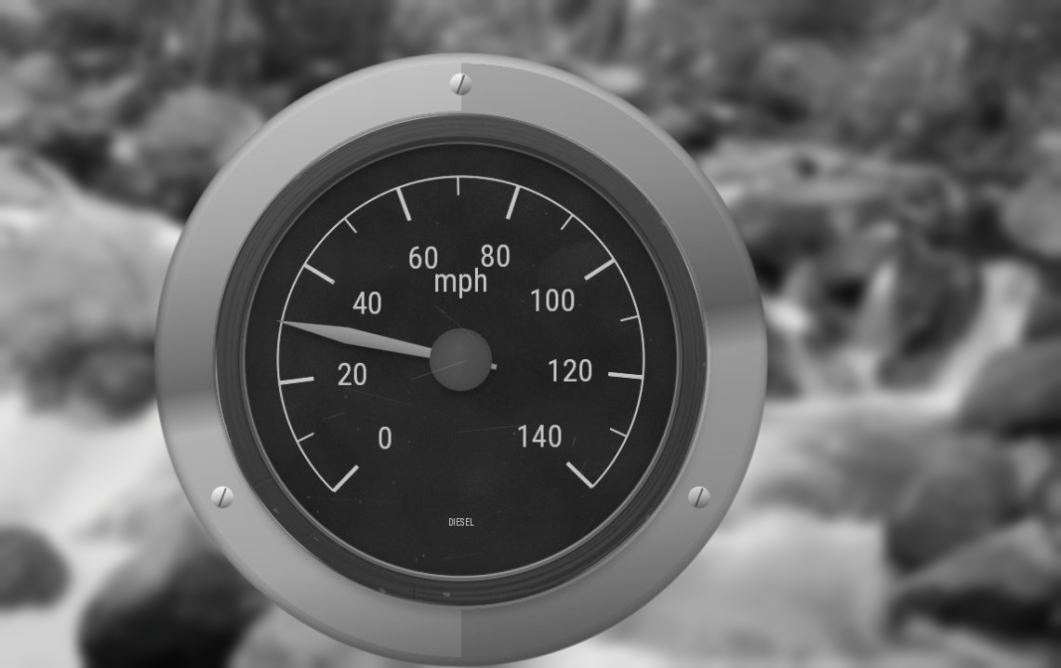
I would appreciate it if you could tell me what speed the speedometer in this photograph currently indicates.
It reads 30 mph
